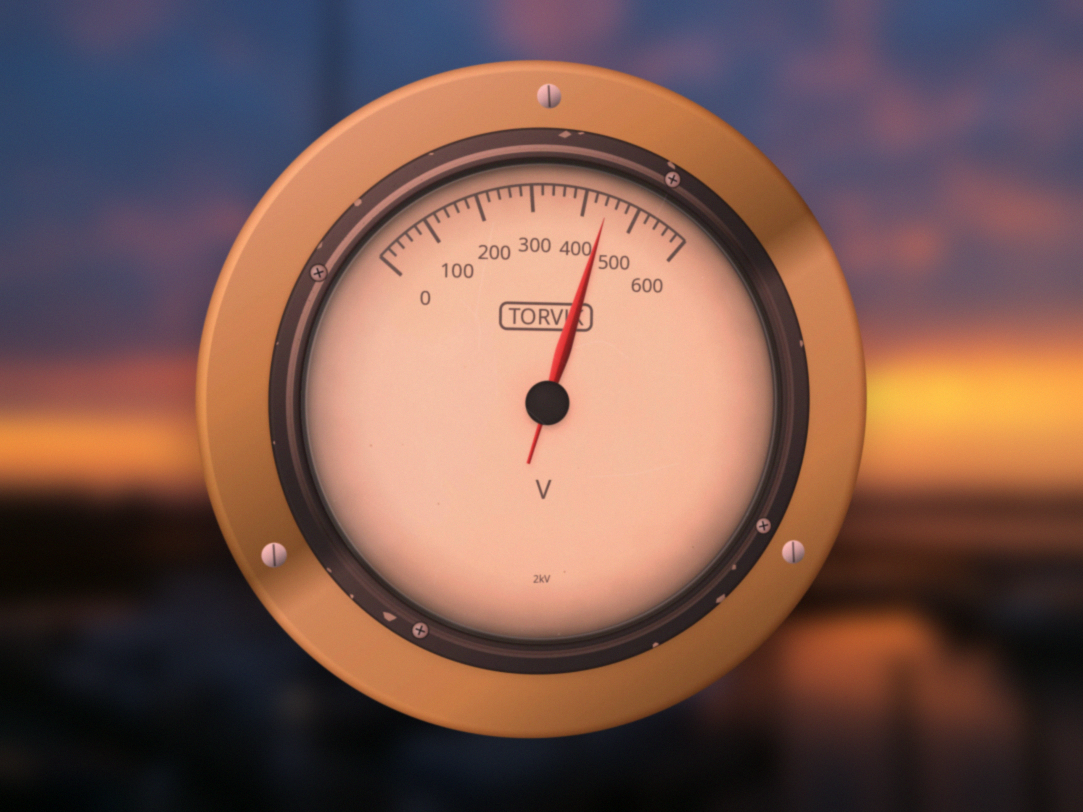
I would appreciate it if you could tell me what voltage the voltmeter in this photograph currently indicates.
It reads 440 V
